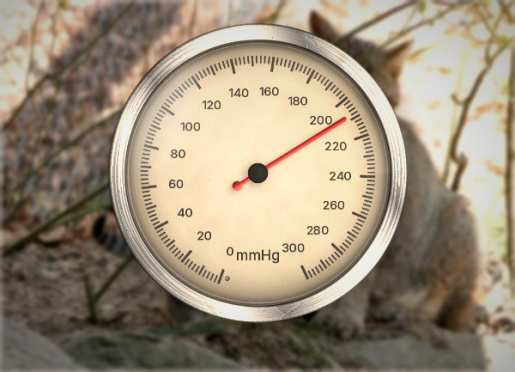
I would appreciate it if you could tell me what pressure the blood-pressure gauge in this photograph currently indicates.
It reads 208 mmHg
